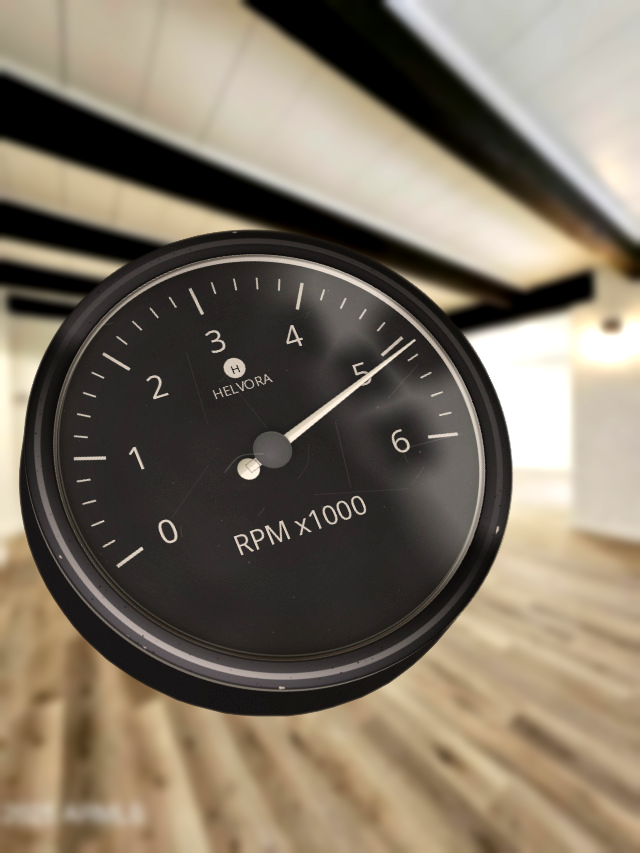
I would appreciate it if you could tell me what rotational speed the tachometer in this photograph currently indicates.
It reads 5100 rpm
